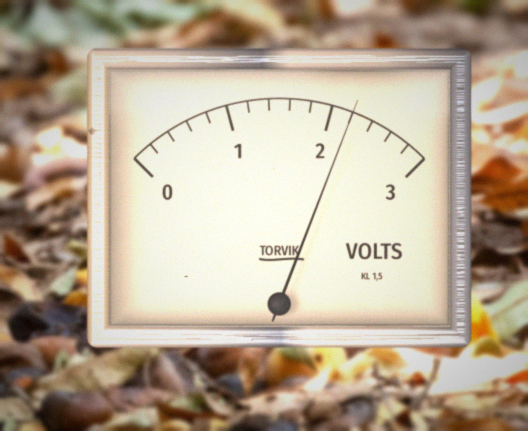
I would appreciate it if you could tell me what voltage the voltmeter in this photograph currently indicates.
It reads 2.2 V
